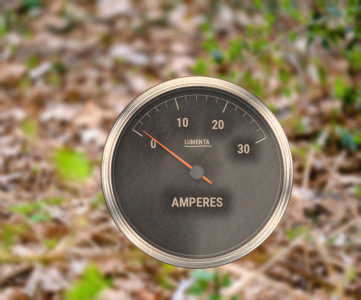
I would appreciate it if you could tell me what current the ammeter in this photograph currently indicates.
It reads 1 A
